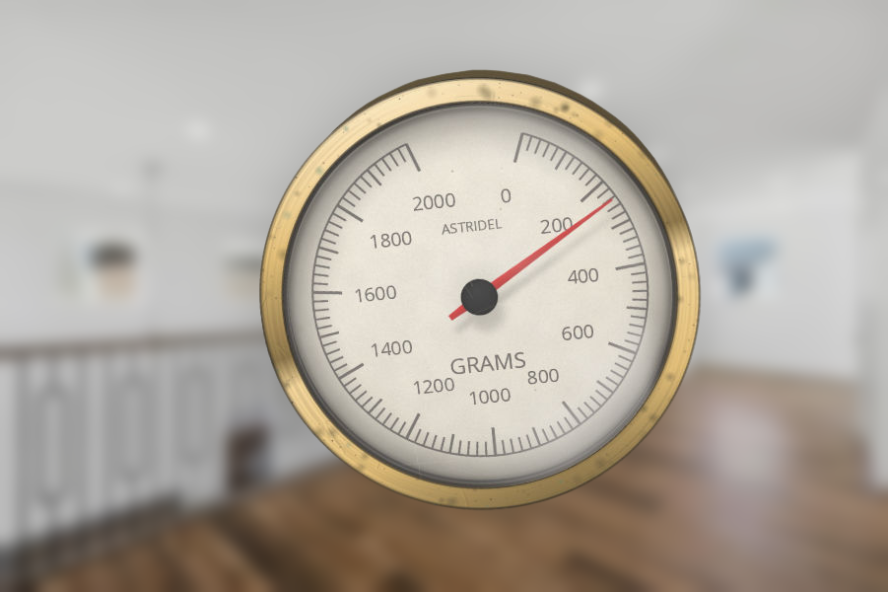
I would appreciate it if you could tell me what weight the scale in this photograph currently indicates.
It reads 240 g
